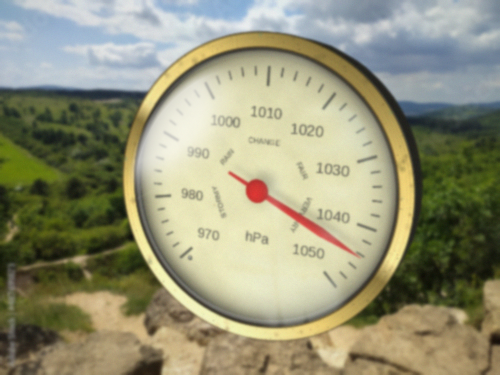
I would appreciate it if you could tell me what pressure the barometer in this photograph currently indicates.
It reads 1044 hPa
